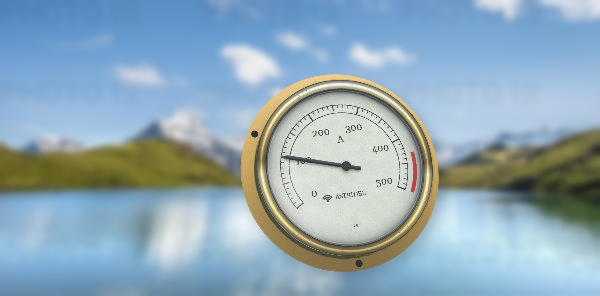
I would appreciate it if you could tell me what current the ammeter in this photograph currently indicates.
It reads 100 A
